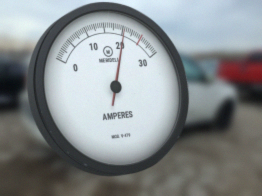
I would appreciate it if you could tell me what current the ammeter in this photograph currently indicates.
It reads 20 A
